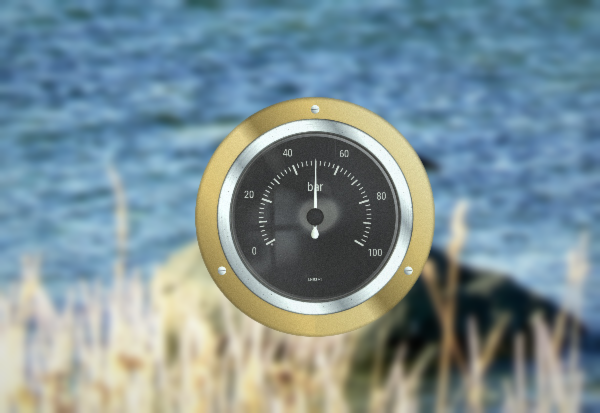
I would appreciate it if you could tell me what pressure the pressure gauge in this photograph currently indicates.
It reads 50 bar
